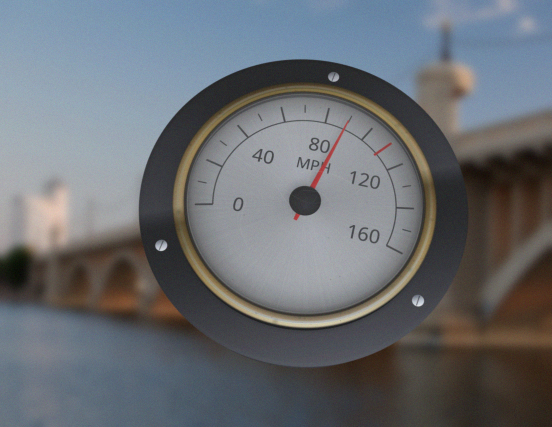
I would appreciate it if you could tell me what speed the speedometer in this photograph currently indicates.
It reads 90 mph
